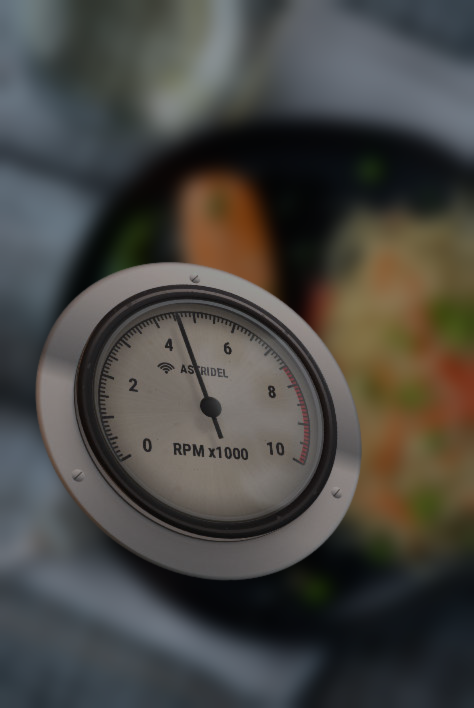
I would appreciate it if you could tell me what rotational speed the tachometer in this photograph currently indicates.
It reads 4500 rpm
